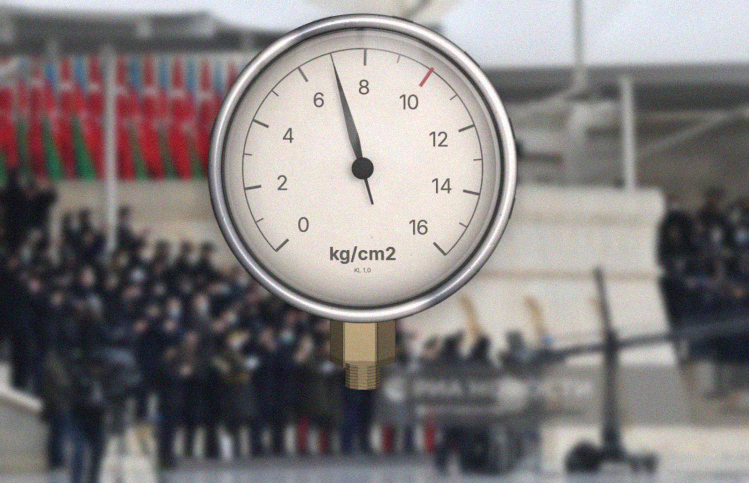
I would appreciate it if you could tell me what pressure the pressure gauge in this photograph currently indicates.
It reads 7 kg/cm²
